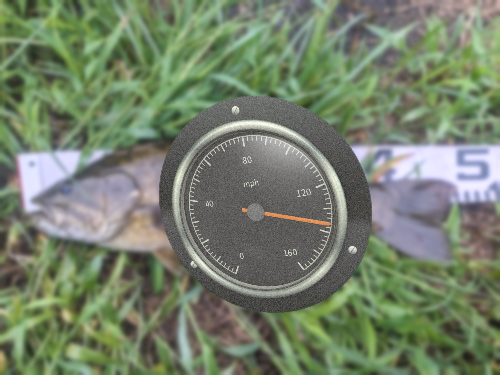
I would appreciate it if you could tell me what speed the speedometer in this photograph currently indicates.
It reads 136 mph
